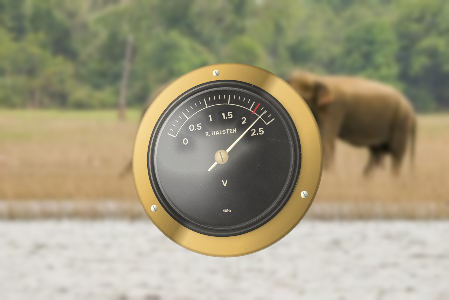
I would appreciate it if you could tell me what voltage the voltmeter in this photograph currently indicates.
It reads 2.3 V
